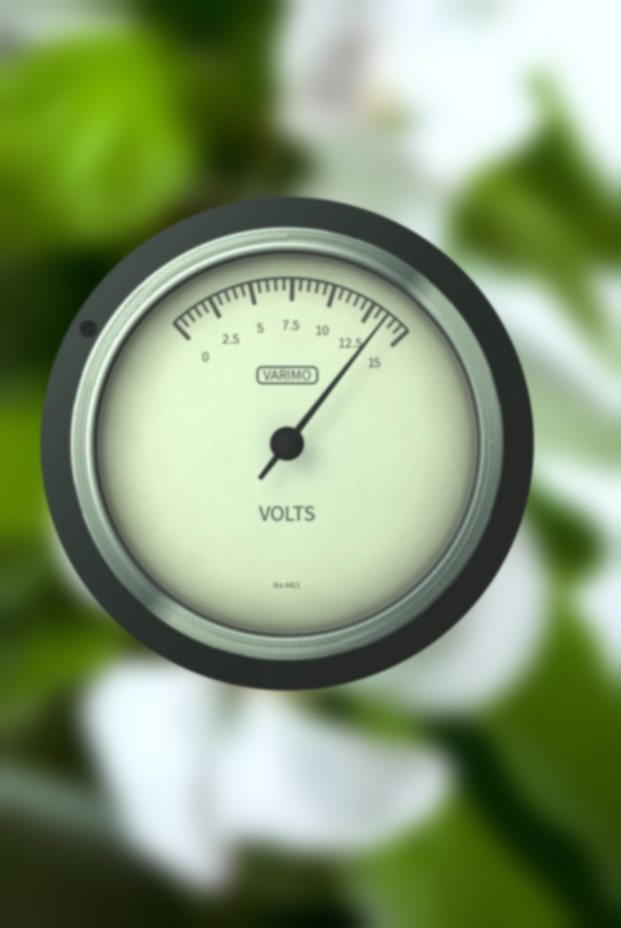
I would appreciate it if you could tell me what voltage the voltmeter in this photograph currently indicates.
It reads 13.5 V
